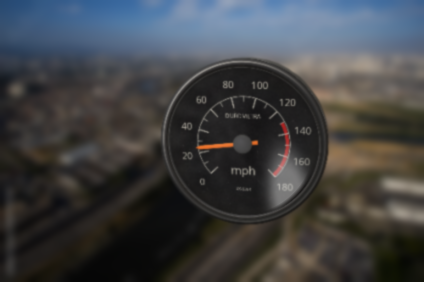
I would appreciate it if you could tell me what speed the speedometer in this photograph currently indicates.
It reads 25 mph
